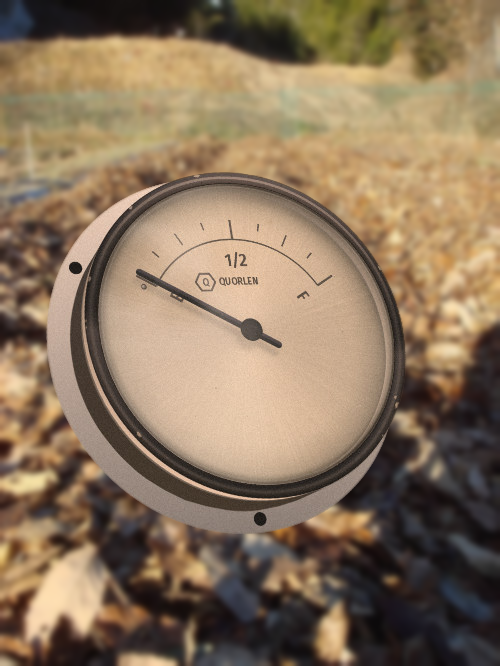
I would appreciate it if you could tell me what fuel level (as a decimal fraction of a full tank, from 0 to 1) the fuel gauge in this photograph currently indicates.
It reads 0
